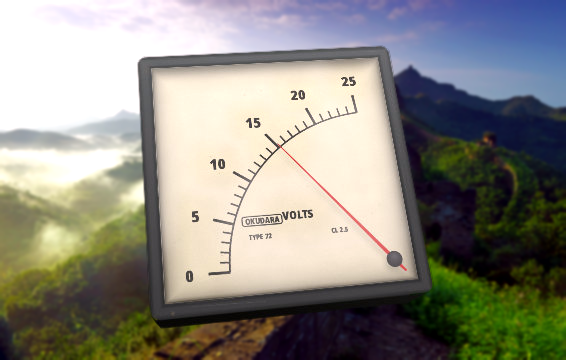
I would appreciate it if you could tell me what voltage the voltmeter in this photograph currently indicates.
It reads 15 V
